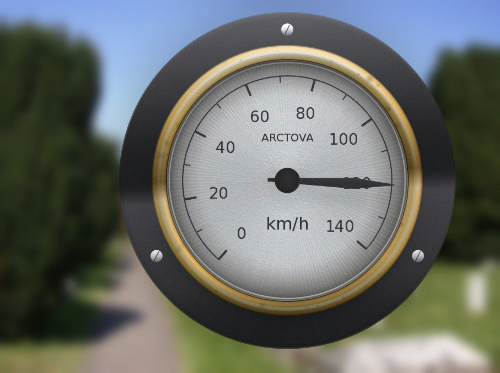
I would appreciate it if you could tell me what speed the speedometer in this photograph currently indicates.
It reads 120 km/h
